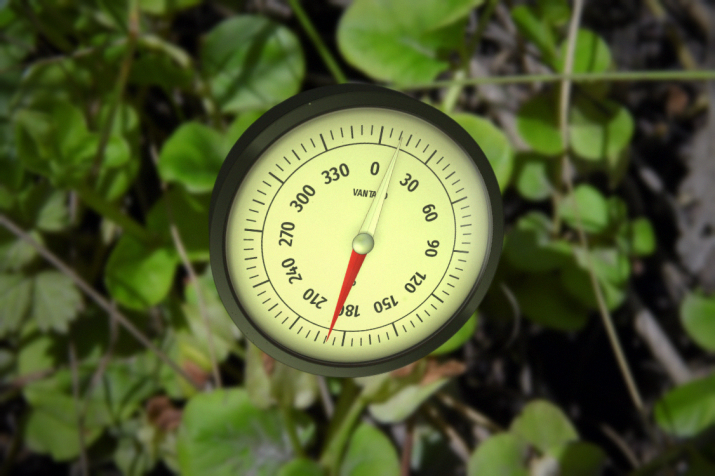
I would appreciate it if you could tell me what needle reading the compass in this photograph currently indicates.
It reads 190 °
